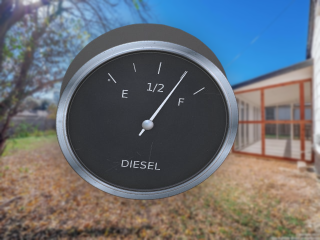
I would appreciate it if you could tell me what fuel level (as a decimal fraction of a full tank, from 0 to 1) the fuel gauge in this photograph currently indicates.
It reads 0.75
